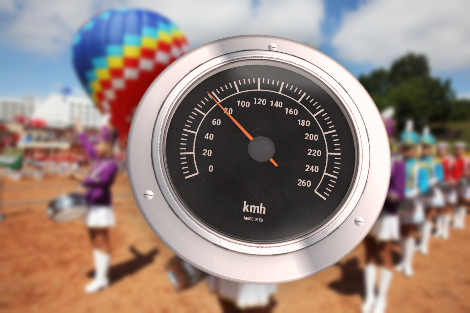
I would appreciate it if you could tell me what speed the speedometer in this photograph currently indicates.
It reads 76 km/h
